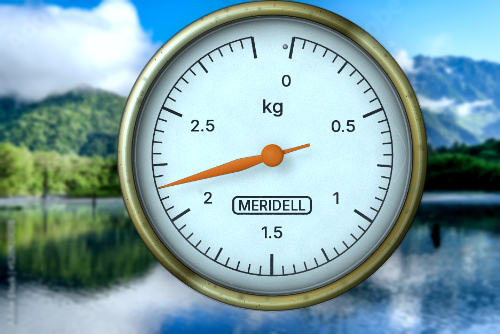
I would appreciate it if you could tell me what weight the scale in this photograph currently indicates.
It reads 2.15 kg
